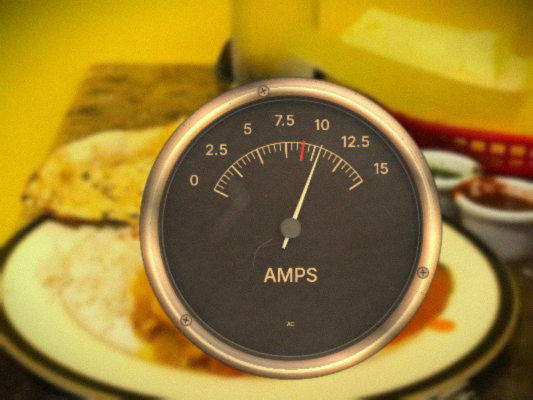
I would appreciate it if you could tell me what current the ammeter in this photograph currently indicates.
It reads 10.5 A
